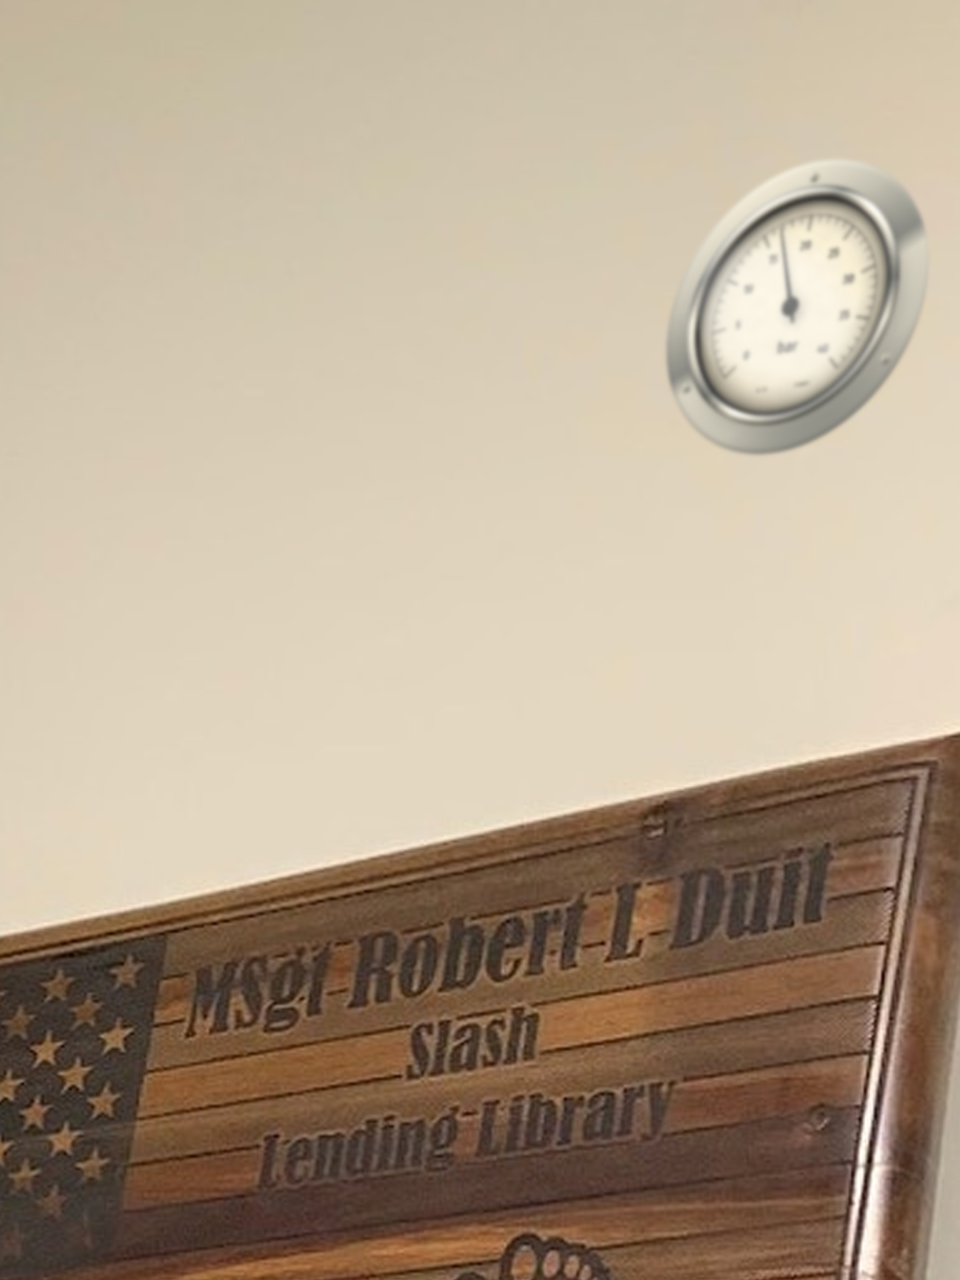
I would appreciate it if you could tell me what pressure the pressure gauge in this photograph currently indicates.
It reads 17 bar
